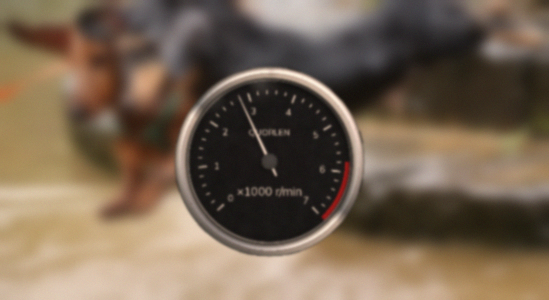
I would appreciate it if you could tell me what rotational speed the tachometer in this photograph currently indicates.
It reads 2800 rpm
